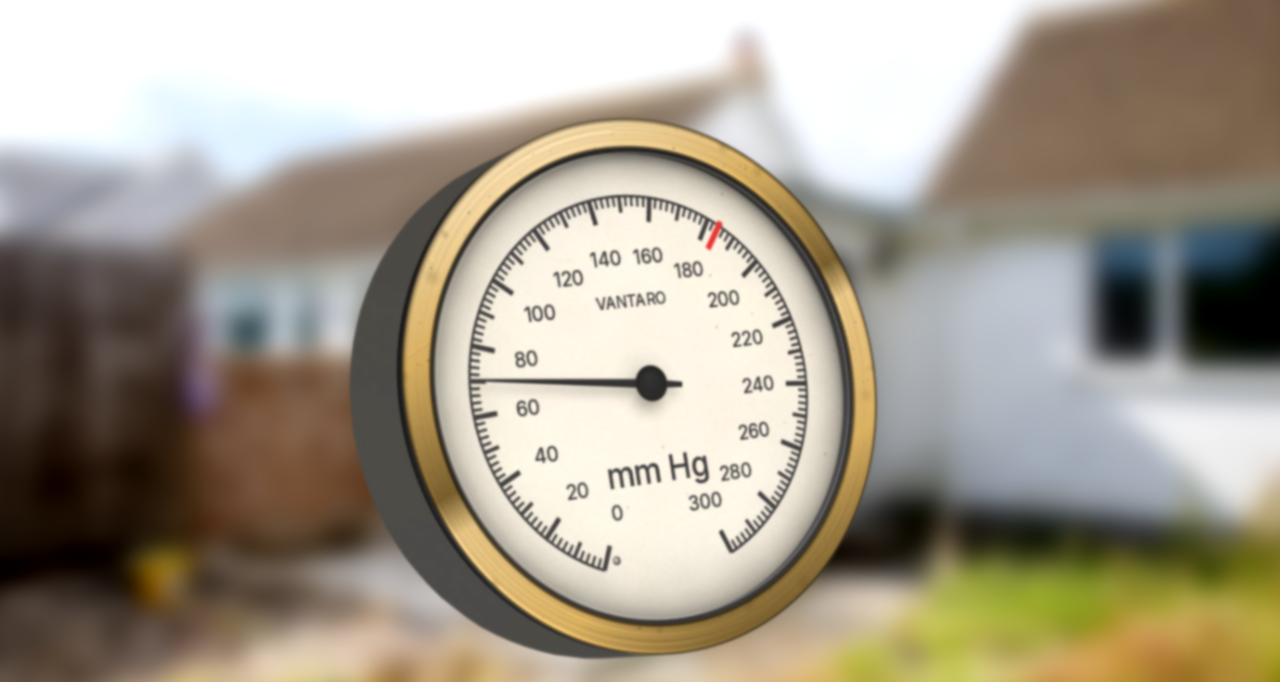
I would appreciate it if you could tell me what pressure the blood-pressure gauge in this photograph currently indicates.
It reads 70 mmHg
